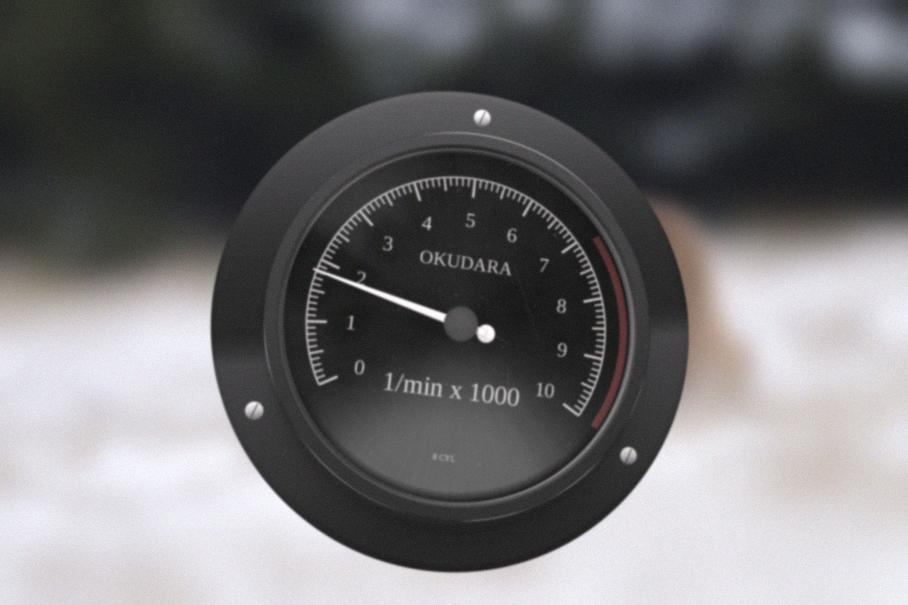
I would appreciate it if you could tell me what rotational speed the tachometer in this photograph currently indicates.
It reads 1800 rpm
